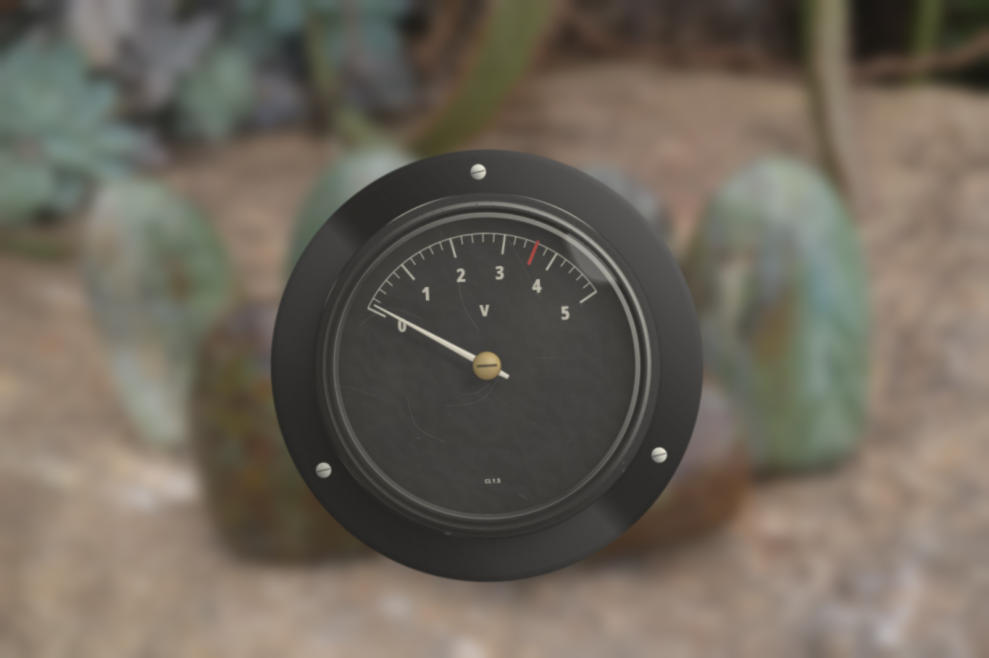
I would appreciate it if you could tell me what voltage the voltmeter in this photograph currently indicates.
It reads 0.1 V
